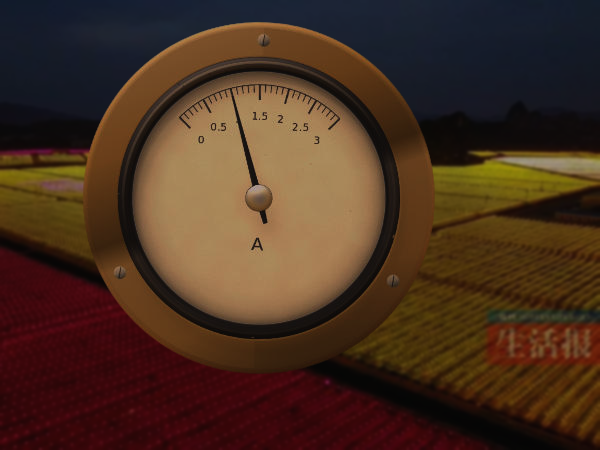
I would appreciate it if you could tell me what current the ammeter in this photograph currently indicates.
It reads 1 A
